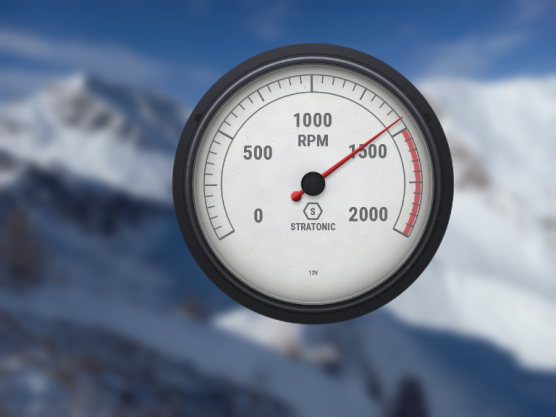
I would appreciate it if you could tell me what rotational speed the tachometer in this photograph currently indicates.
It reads 1450 rpm
